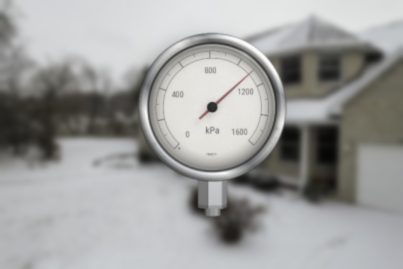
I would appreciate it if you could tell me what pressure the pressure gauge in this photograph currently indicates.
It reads 1100 kPa
